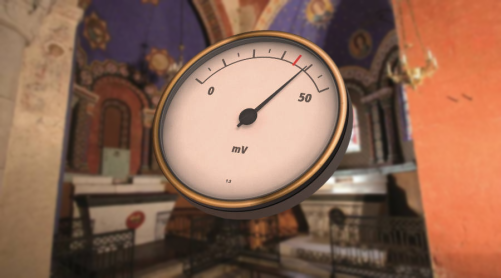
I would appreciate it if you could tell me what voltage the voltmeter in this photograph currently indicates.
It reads 40 mV
